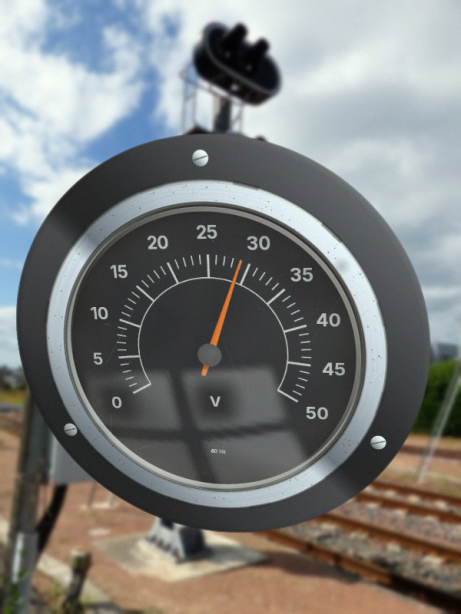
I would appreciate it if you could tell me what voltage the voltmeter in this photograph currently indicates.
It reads 29 V
